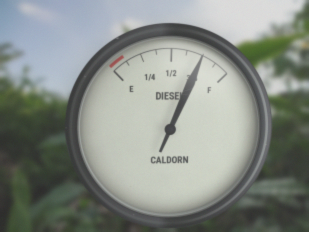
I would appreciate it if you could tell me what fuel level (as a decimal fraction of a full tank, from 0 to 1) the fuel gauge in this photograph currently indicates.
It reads 0.75
